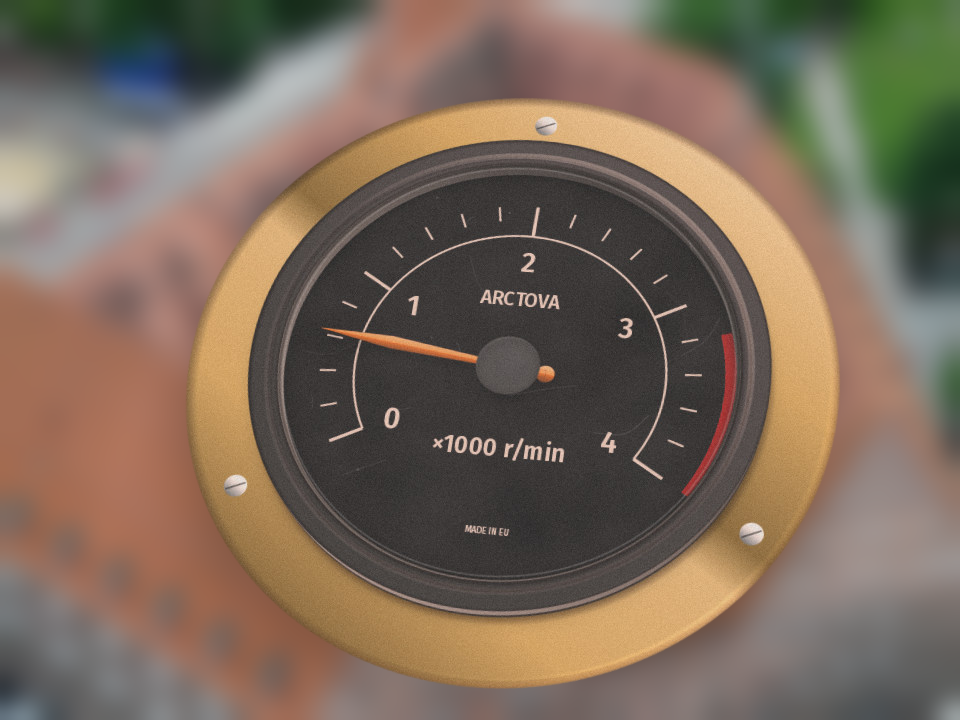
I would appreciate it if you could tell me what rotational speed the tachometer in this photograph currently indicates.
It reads 600 rpm
